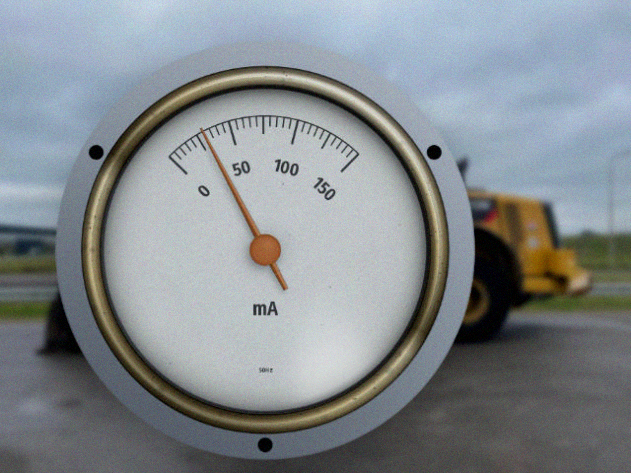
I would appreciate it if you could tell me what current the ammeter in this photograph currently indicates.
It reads 30 mA
